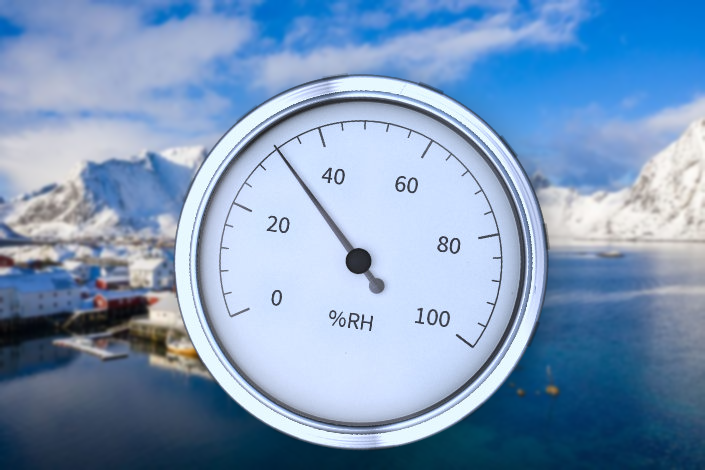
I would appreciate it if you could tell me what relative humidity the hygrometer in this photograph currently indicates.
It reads 32 %
